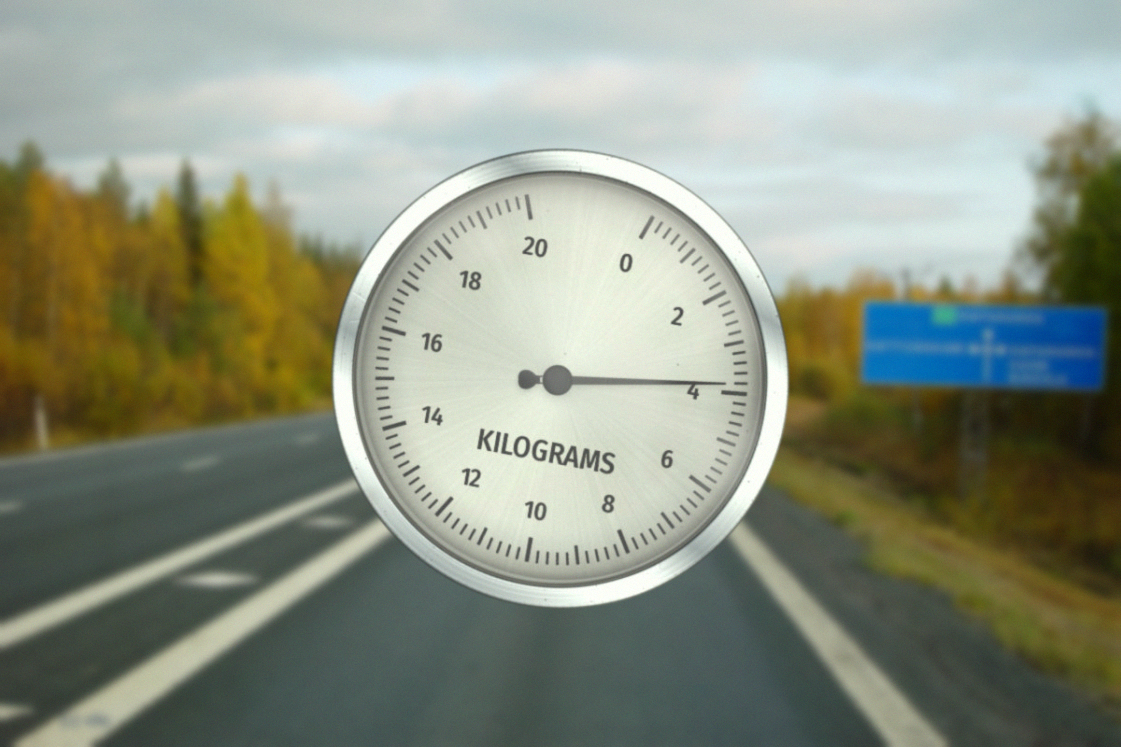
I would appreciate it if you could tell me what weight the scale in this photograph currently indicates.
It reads 3.8 kg
